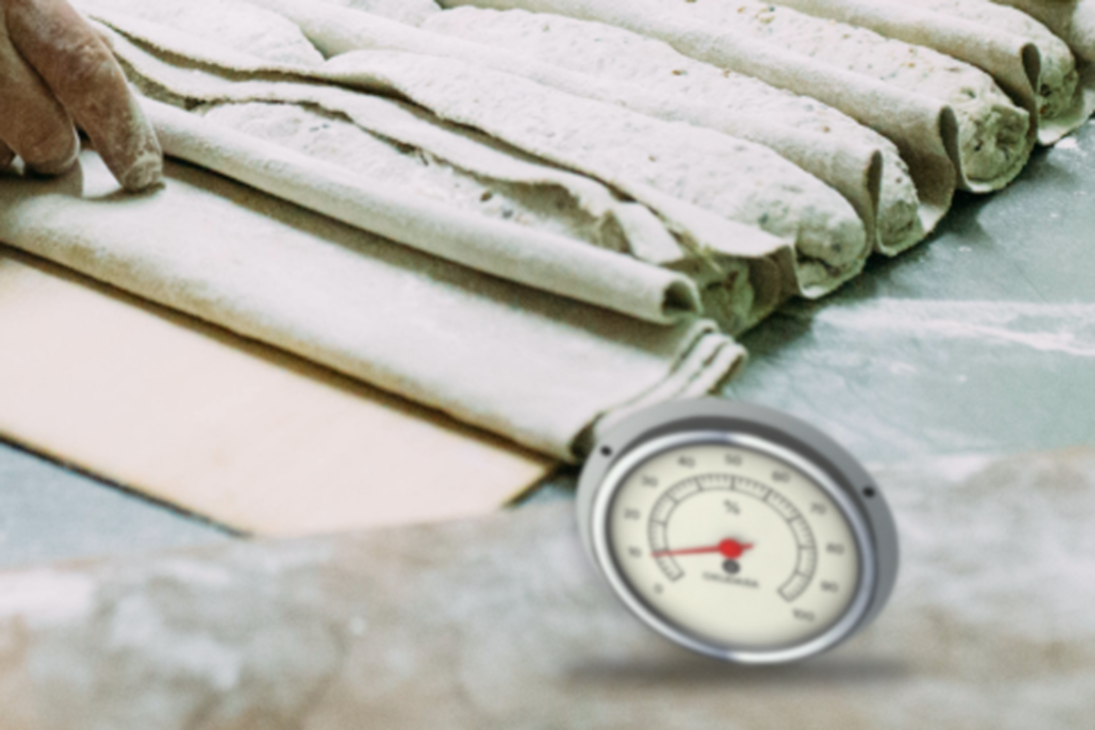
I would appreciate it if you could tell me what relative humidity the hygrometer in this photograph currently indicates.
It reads 10 %
